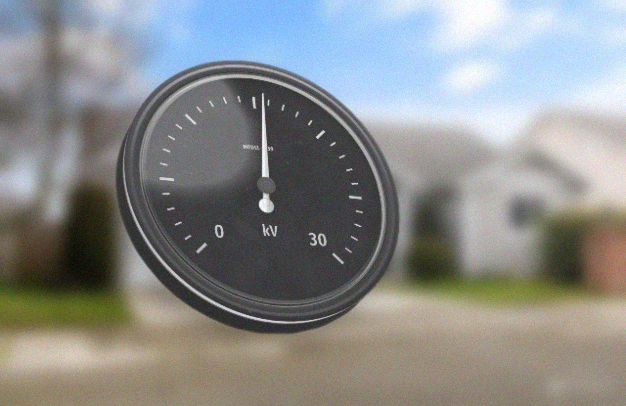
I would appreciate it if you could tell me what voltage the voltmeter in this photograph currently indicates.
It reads 15.5 kV
